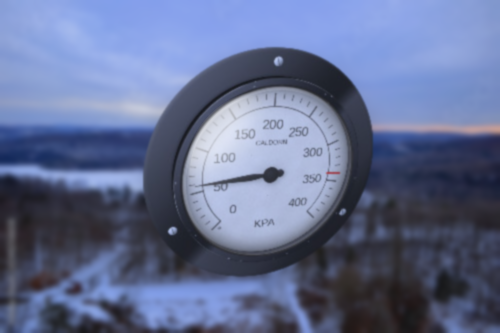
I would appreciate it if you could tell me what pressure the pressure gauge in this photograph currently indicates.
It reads 60 kPa
